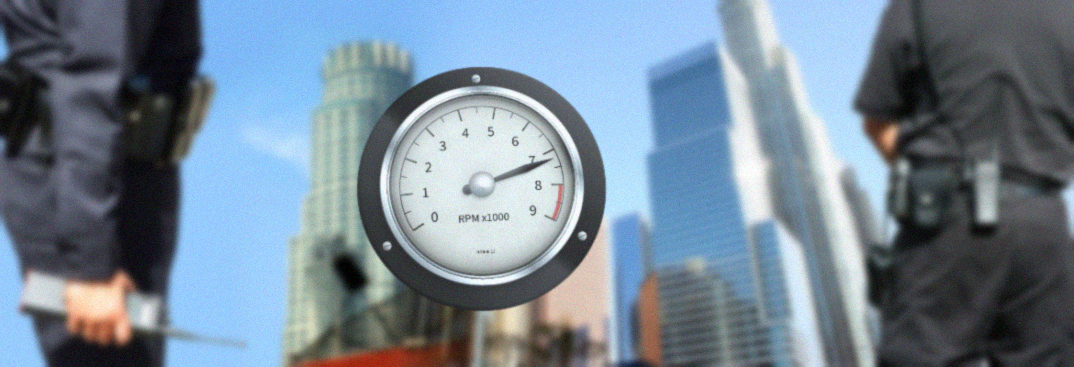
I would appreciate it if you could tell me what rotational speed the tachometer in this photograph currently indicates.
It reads 7250 rpm
